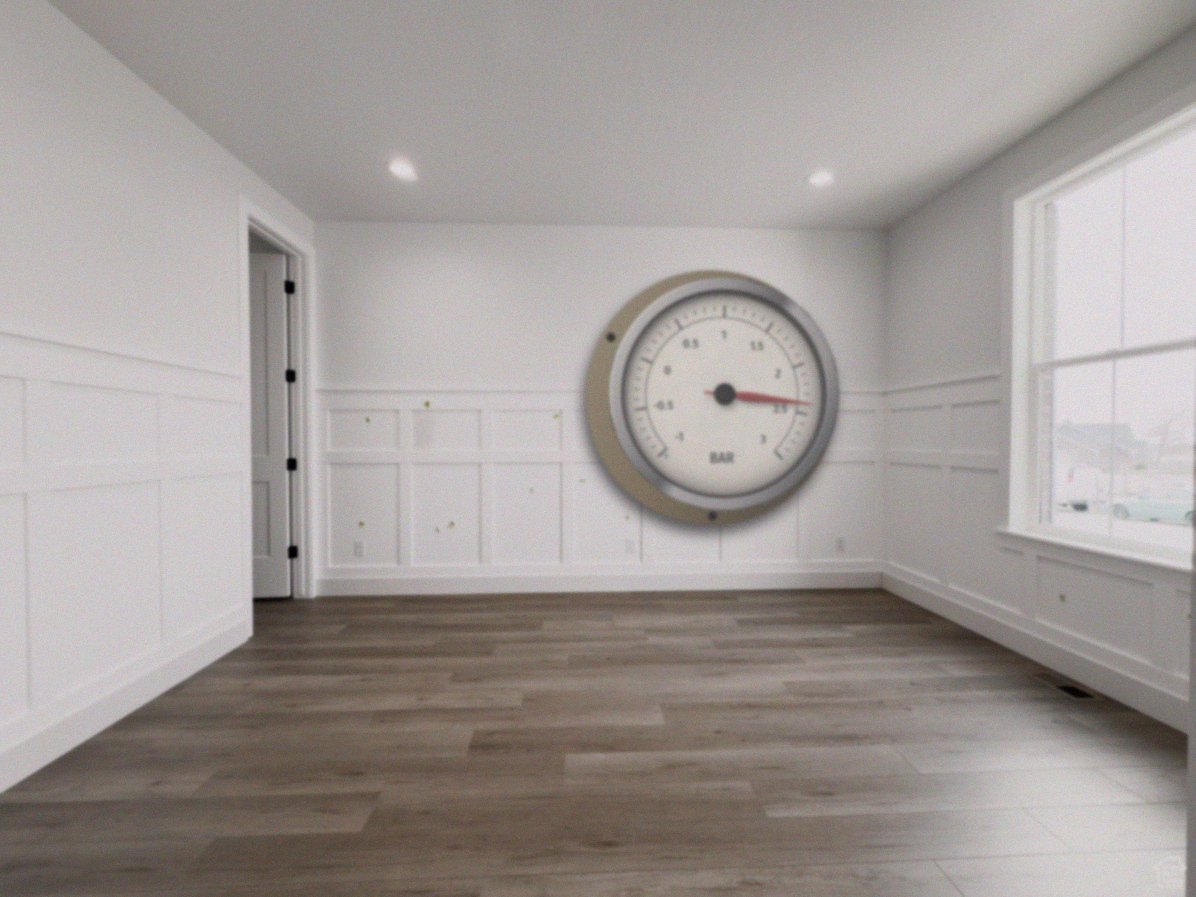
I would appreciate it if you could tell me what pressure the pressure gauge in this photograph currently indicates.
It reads 2.4 bar
